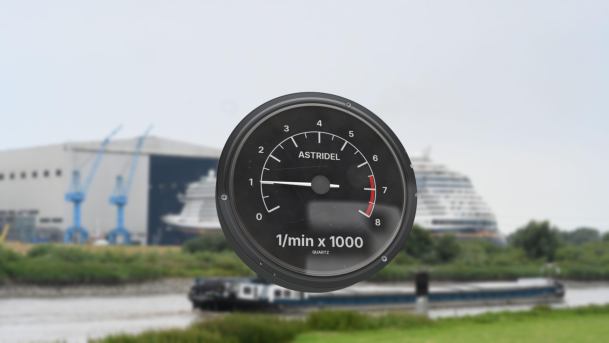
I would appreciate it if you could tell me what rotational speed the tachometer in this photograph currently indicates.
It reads 1000 rpm
